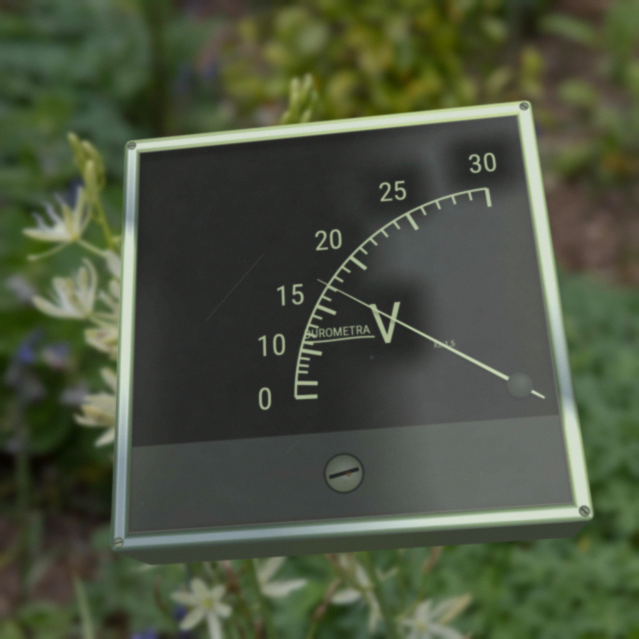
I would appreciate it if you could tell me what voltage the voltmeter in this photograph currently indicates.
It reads 17 V
